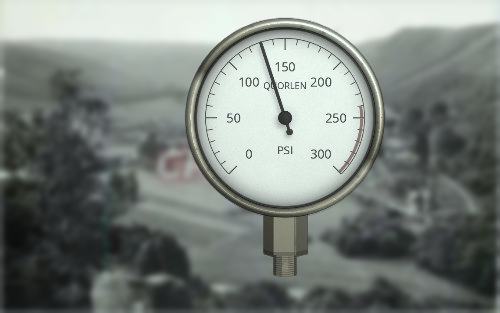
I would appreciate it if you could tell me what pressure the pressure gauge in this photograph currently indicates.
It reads 130 psi
